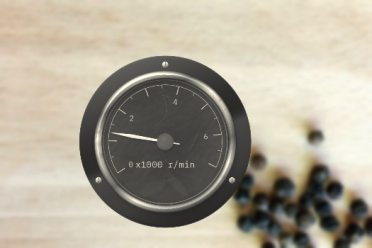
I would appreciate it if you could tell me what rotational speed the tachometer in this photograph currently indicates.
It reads 1250 rpm
